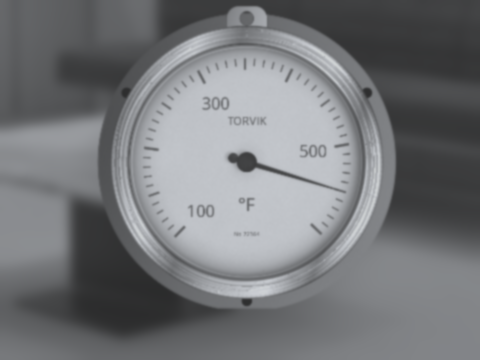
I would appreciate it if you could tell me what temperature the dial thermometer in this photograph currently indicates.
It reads 550 °F
